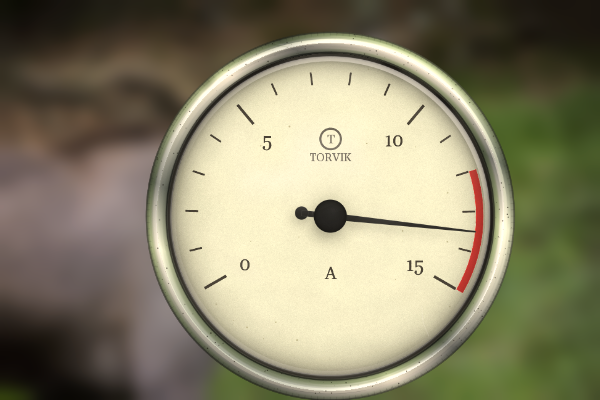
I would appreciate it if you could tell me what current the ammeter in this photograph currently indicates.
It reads 13.5 A
